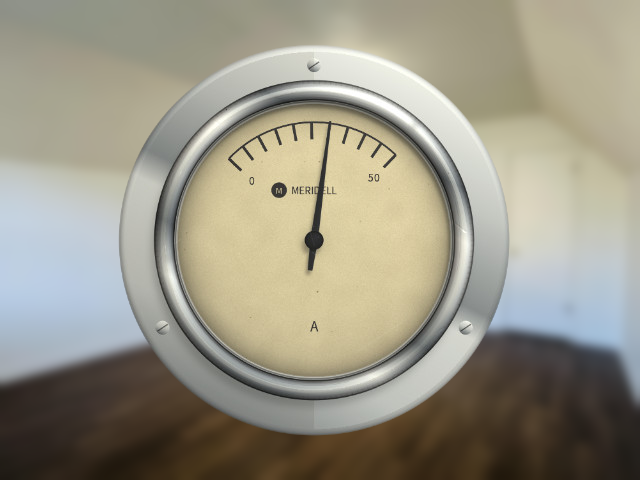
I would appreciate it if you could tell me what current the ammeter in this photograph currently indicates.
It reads 30 A
